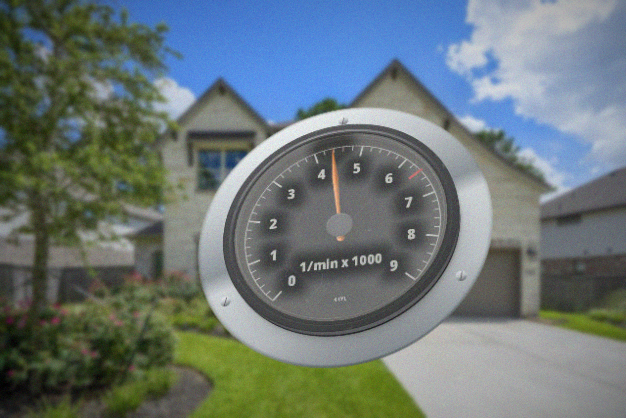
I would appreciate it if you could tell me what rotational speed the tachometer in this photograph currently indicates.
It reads 4400 rpm
